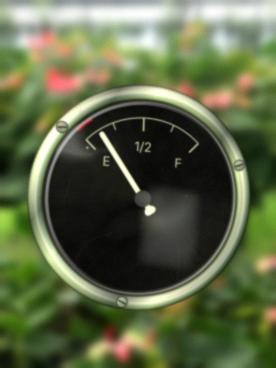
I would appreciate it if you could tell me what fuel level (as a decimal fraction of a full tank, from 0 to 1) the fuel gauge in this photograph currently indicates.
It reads 0.125
